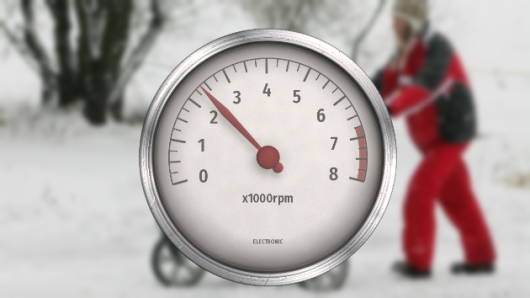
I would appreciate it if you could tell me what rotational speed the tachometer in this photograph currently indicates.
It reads 2375 rpm
